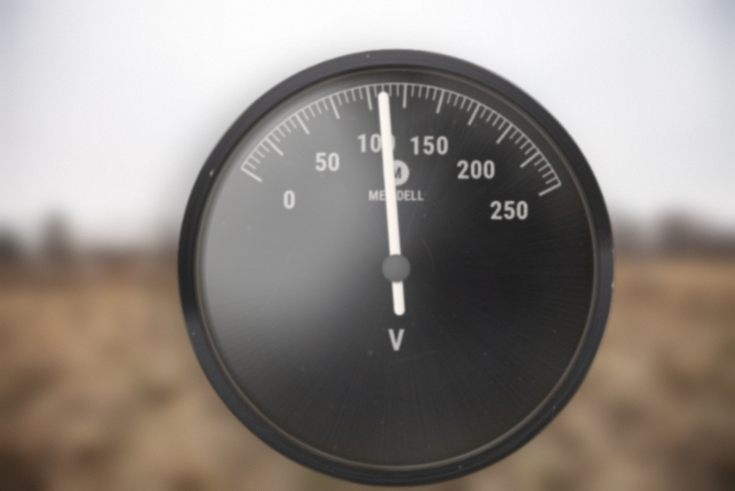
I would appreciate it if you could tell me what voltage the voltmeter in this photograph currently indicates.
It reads 110 V
